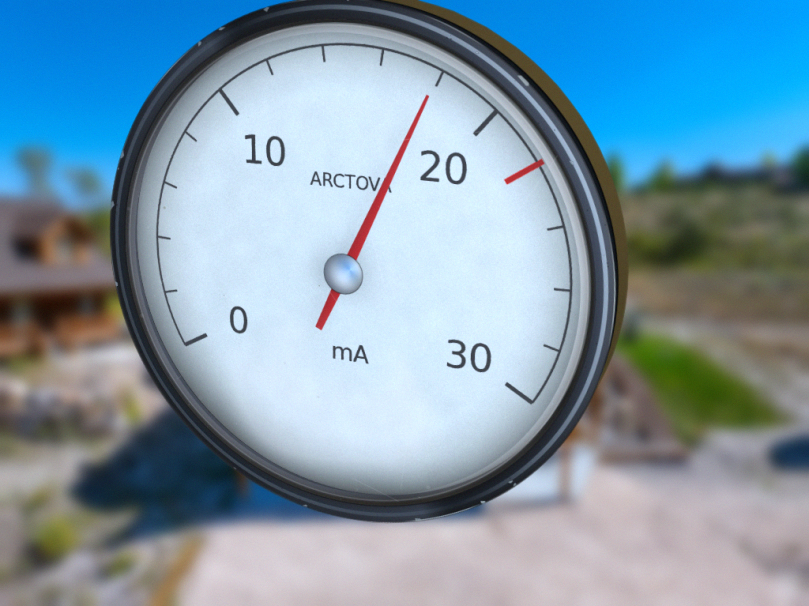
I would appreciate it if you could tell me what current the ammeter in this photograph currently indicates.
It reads 18 mA
